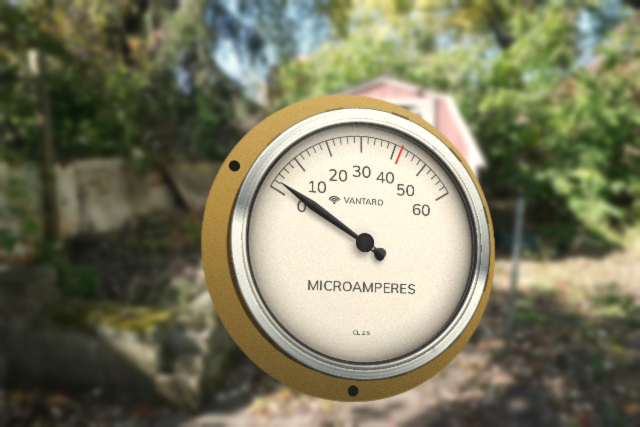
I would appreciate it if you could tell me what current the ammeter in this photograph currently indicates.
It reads 2 µA
